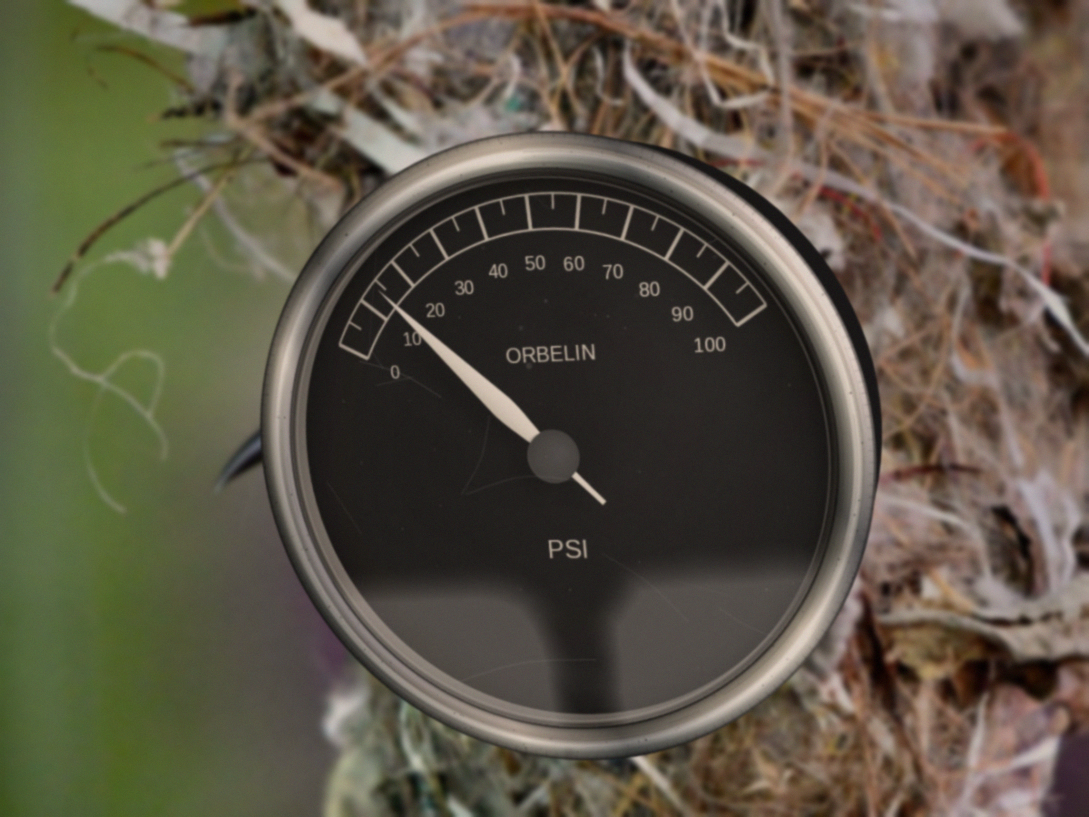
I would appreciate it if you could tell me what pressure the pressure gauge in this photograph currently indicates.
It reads 15 psi
